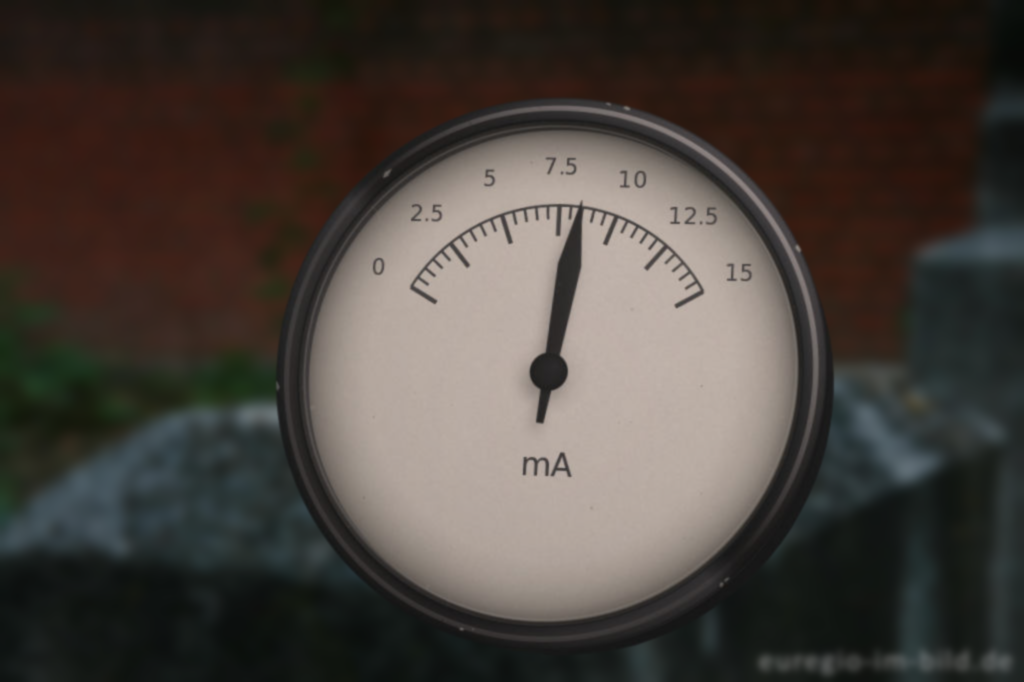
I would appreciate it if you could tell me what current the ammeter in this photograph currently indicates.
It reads 8.5 mA
